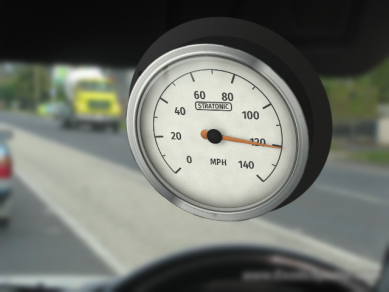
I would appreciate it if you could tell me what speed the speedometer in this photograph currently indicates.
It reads 120 mph
